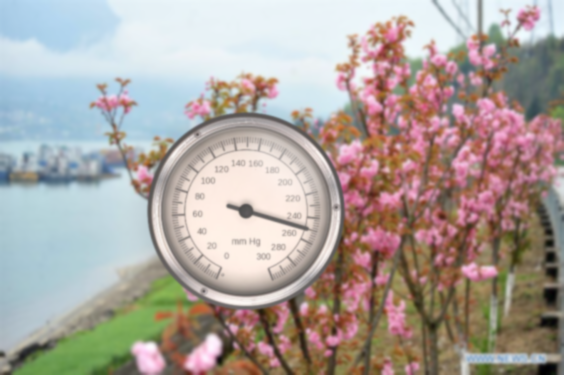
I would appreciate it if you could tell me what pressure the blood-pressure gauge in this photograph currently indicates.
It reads 250 mmHg
